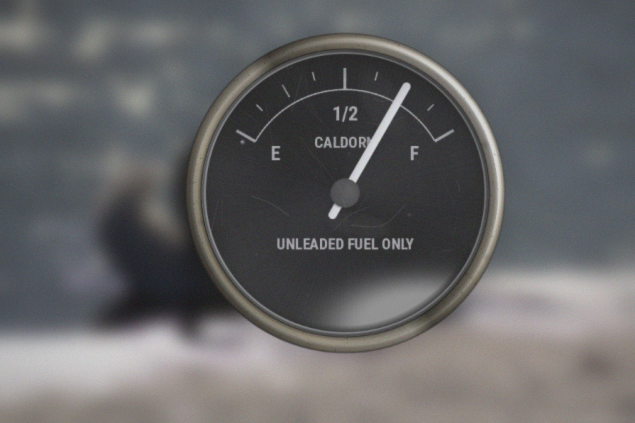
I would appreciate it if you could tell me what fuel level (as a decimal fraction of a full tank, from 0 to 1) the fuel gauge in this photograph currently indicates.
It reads 0.75
